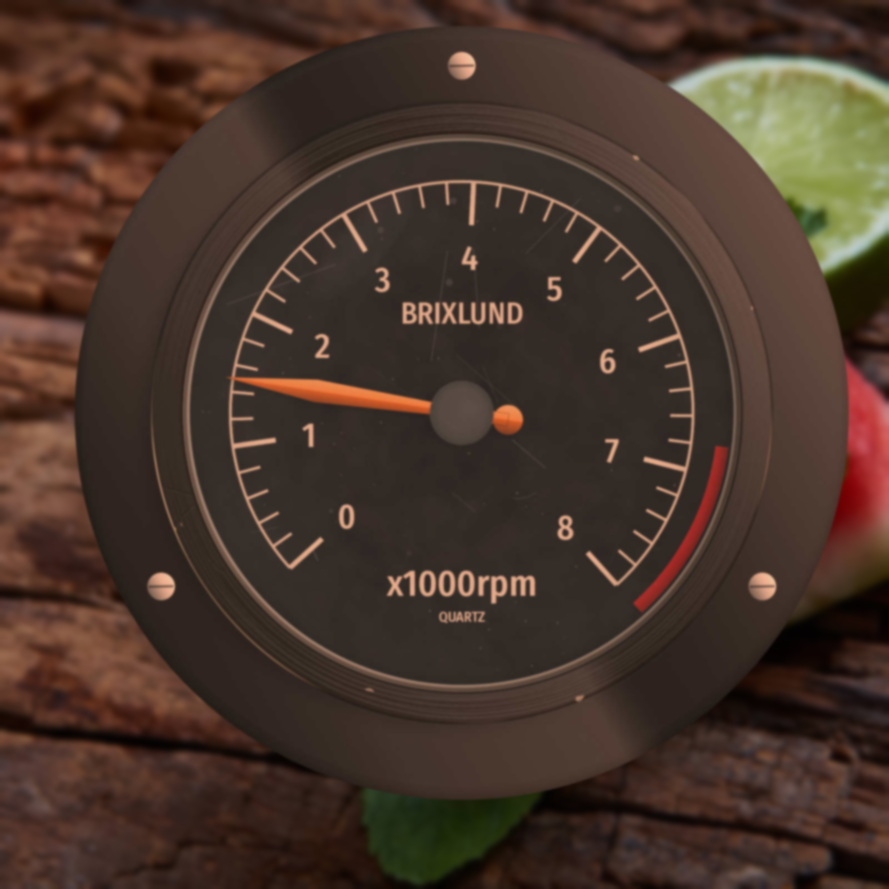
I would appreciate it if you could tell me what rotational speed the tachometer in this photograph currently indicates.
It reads 1500 rpm
